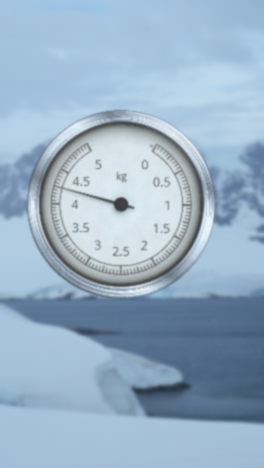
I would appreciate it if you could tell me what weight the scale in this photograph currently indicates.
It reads 4.25 kg
